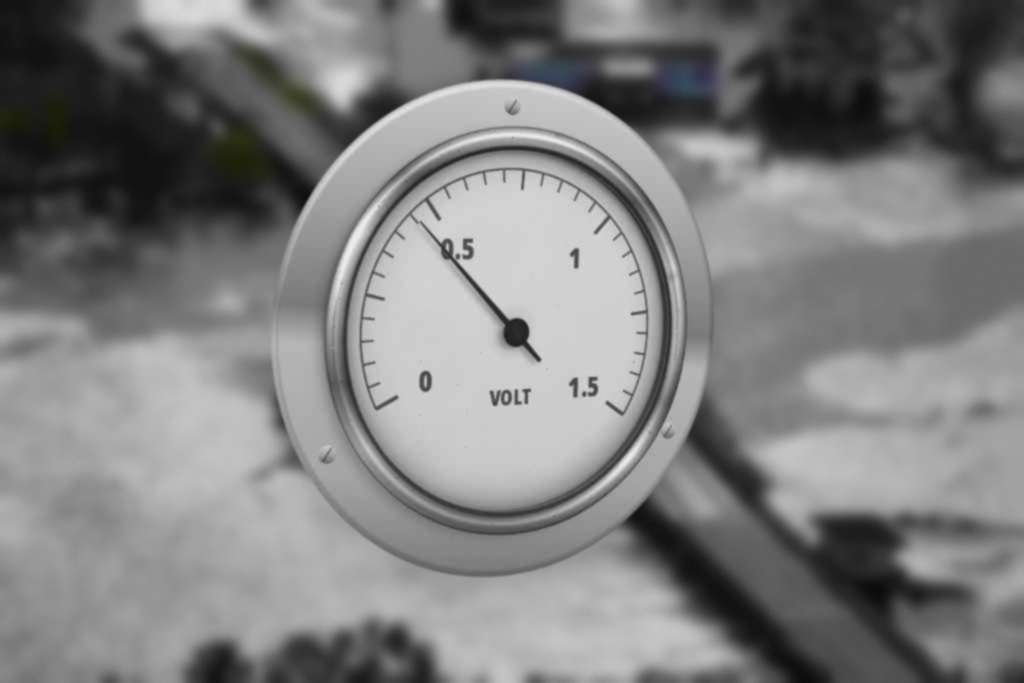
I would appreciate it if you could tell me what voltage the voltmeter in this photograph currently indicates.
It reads 0.45 V
